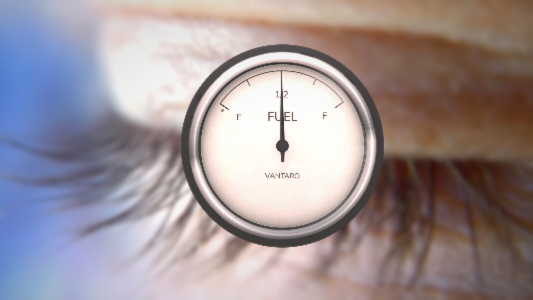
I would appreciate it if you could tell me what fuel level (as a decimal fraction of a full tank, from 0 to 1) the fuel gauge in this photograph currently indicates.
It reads 0.5
